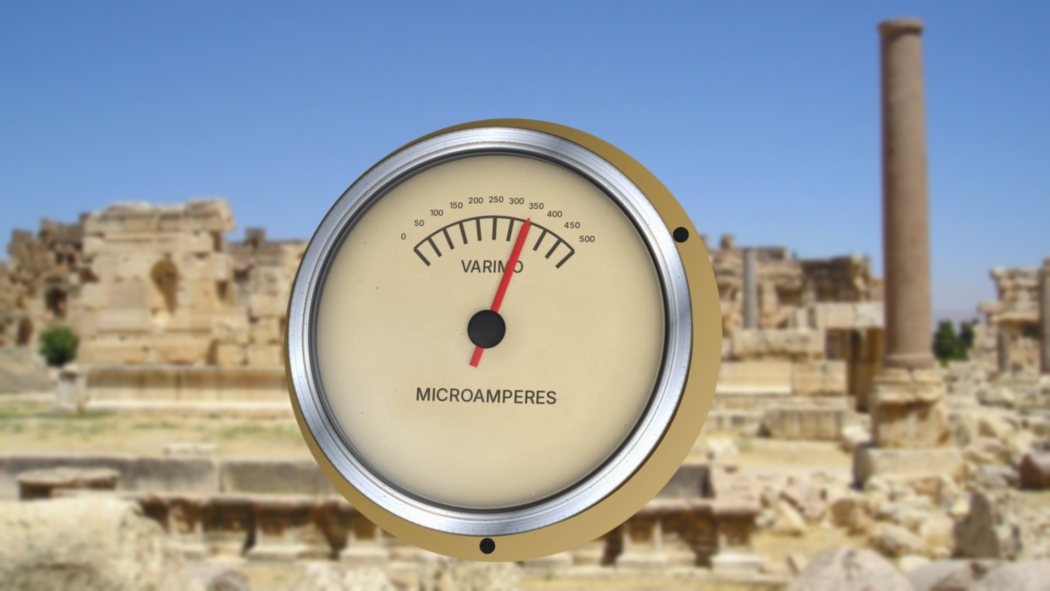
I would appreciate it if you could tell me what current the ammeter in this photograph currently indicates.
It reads 350 µA
